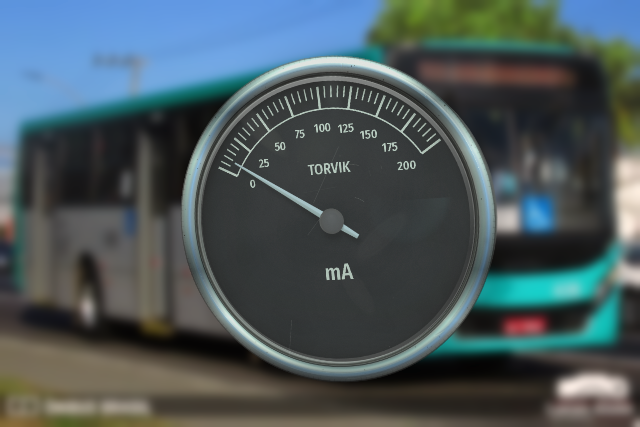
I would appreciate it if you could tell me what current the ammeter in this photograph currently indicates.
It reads 10 mA
